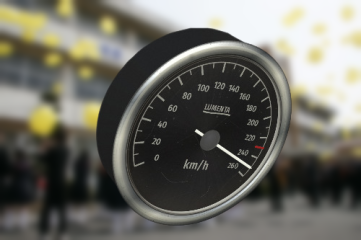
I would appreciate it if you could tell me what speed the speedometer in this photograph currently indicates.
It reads 250 km/h
